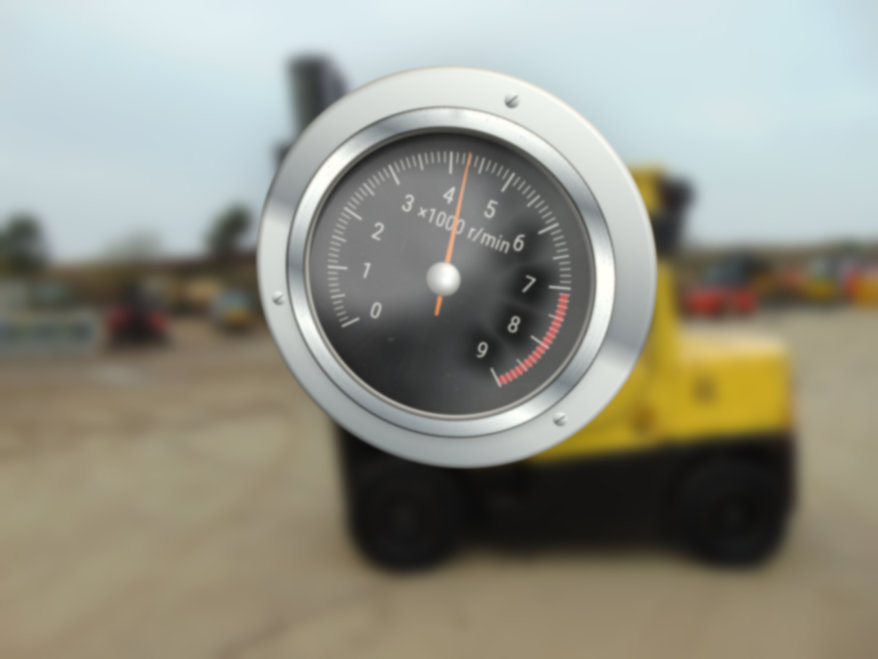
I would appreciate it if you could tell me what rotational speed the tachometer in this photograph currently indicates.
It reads 4300 rpm
